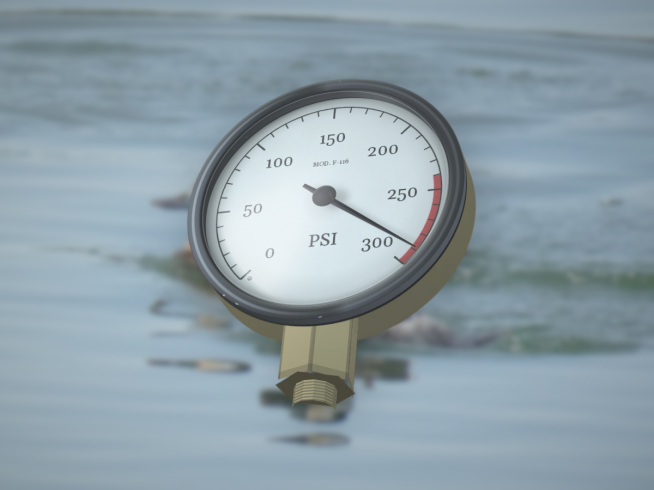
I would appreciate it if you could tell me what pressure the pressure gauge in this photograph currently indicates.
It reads 290 psi
